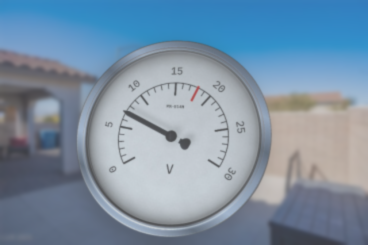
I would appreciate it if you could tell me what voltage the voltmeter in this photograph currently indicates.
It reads 7 V
